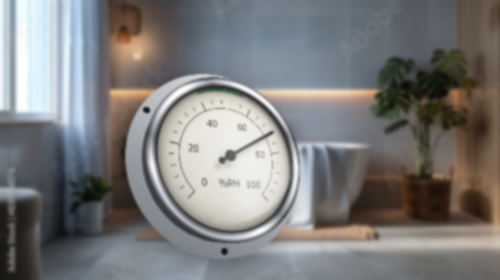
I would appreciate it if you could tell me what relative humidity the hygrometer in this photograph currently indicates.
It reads 72 %
